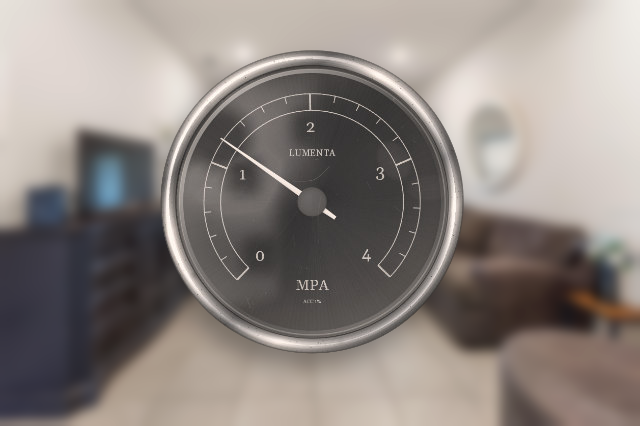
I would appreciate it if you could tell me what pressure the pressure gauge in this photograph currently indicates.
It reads 1.2 MPa
